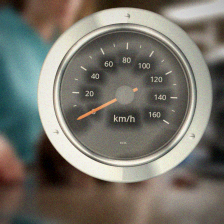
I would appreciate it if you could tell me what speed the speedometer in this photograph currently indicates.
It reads 0 km/h
